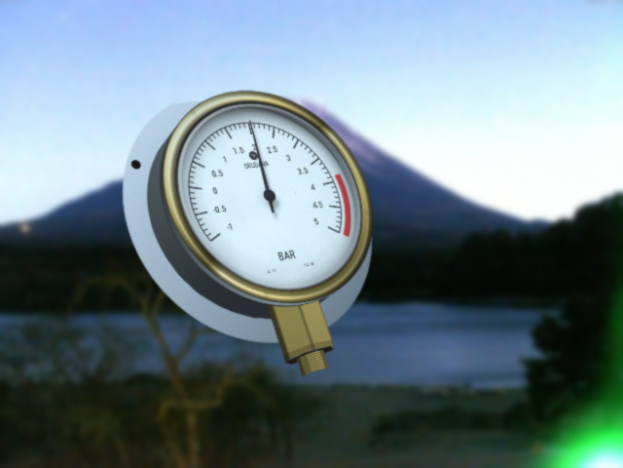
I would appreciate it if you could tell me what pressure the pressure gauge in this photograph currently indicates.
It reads 2 bar
